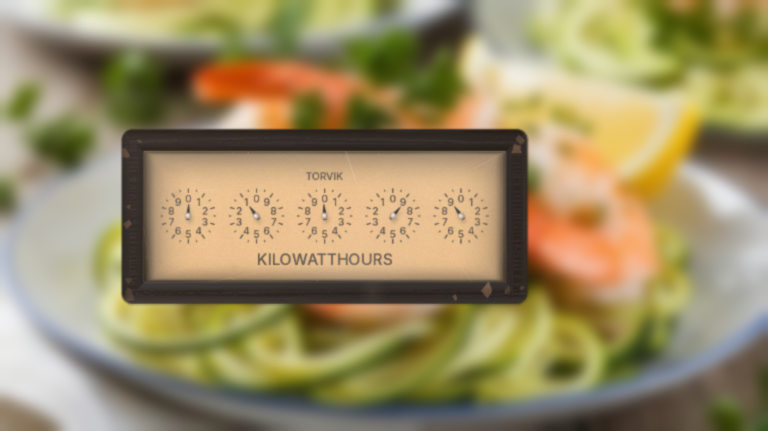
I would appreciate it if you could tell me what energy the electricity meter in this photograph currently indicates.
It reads 989 kWh
